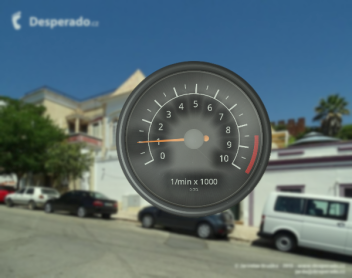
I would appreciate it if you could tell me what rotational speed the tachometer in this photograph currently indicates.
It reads 1000 rpm
